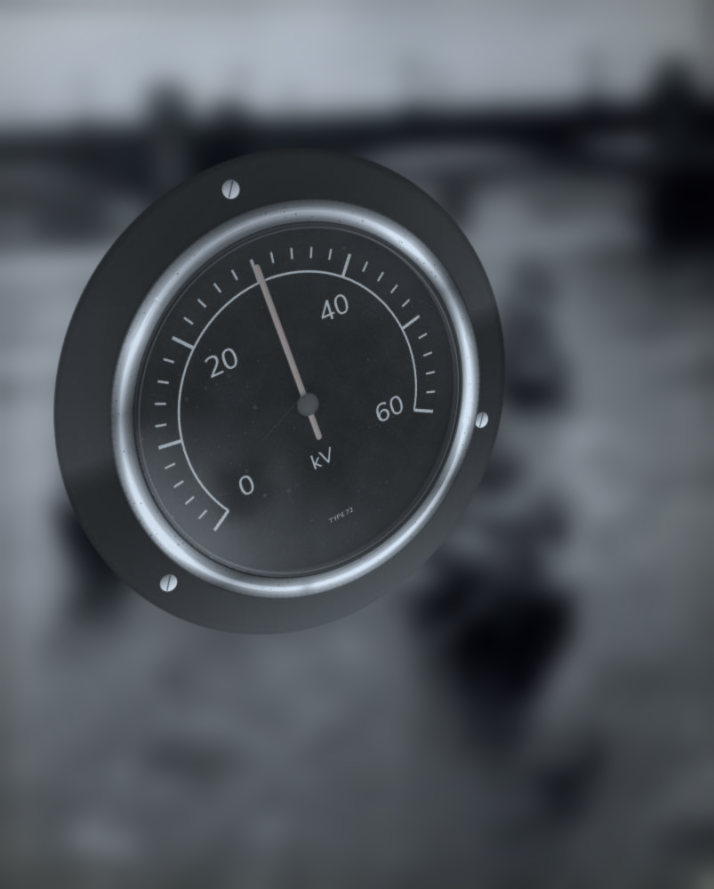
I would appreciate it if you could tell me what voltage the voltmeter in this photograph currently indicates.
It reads 30 kV
